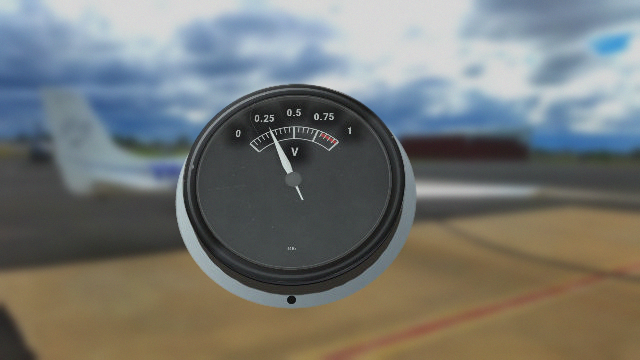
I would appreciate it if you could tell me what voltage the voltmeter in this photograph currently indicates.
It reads 0.25 V
